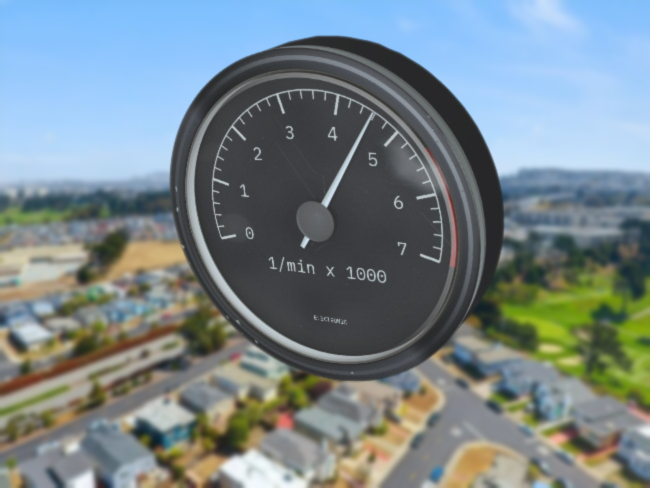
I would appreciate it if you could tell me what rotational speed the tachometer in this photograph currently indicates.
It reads 4600 rpm
